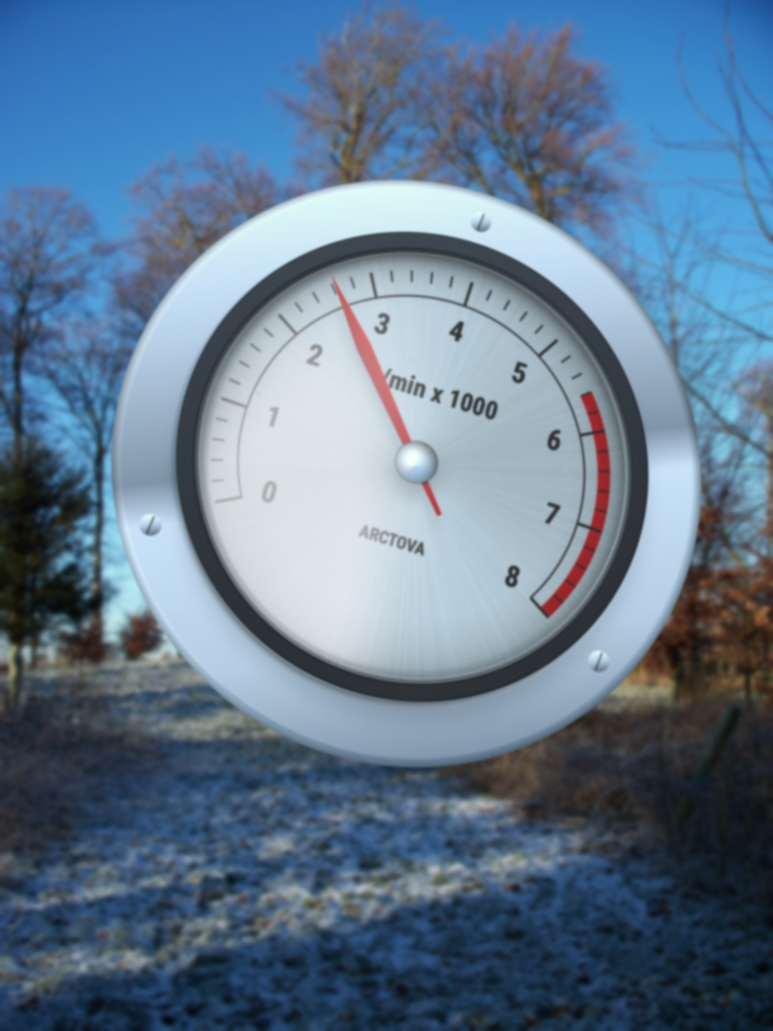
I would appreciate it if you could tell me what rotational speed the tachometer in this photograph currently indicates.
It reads 2600 rpm
